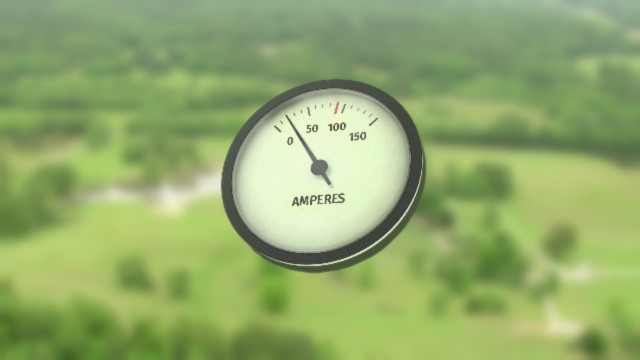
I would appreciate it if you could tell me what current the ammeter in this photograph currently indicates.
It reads 20 A
